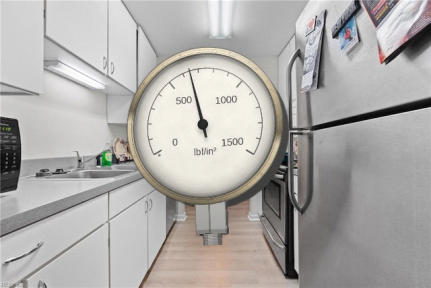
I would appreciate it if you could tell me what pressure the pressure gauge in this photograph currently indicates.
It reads 650 psi
